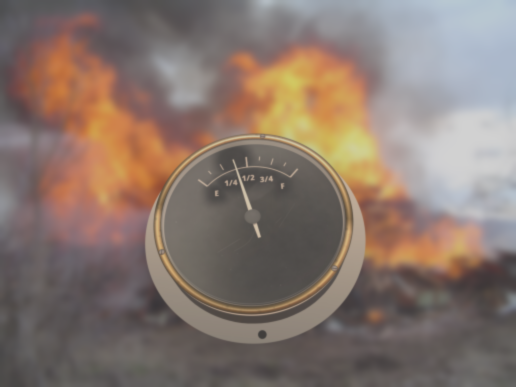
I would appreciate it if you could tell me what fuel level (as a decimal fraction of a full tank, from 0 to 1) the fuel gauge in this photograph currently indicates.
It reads 0.375
